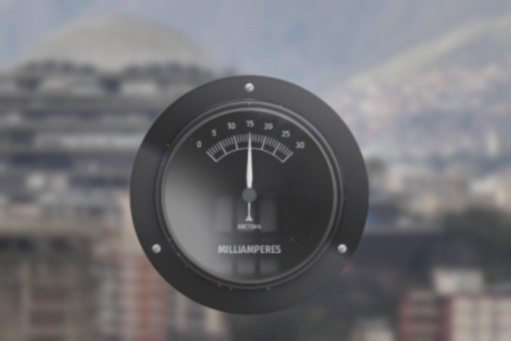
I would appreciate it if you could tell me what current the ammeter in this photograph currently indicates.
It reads 15 mA
